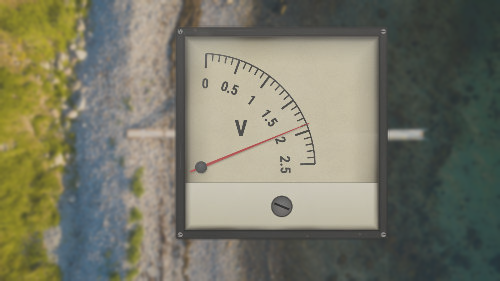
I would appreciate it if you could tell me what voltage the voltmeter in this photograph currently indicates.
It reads 1.9 V
